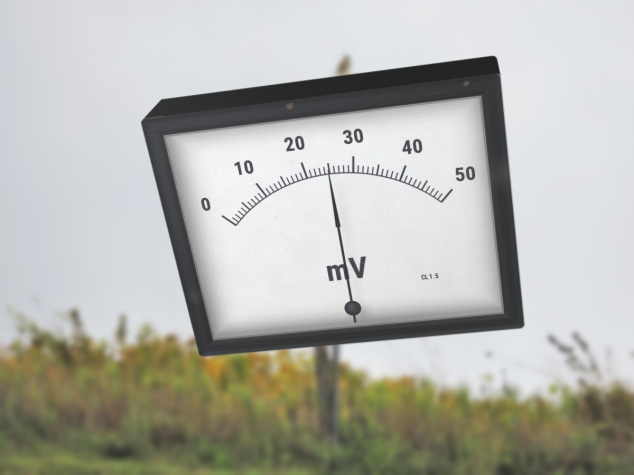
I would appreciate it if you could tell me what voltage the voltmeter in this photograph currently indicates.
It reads 25 mV
